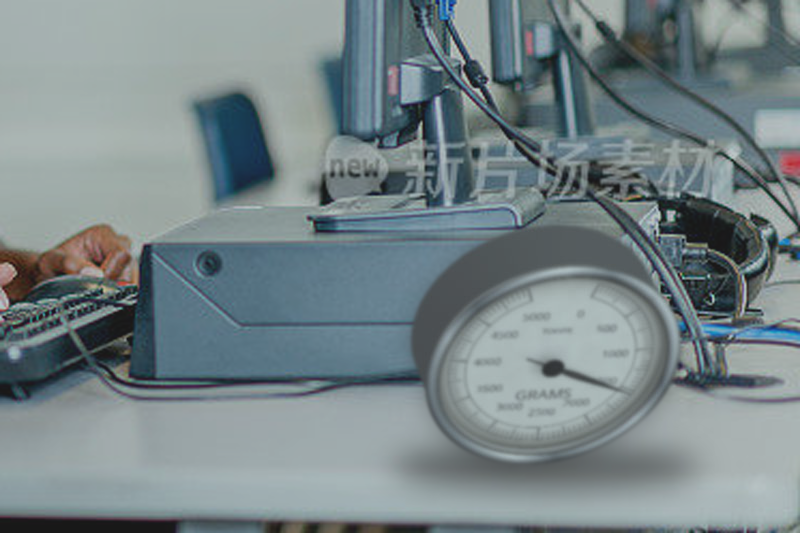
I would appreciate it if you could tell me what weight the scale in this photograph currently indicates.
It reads 1500 g
